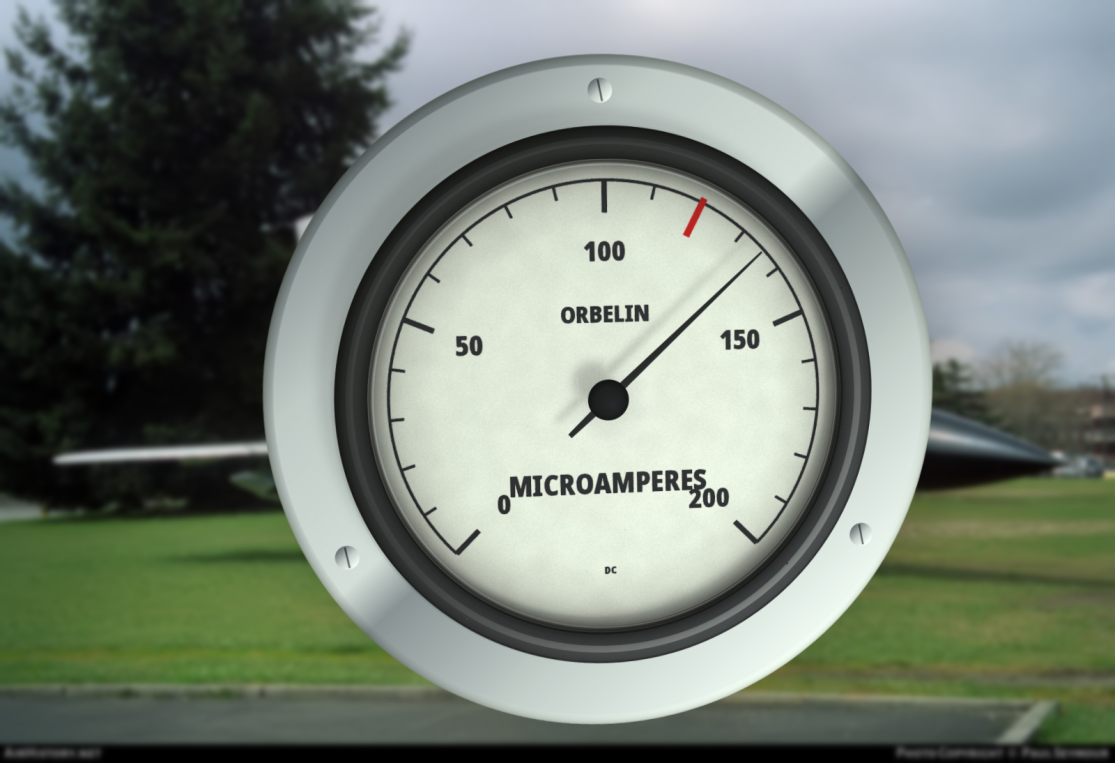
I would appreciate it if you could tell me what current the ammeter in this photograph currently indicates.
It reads 135 µA
